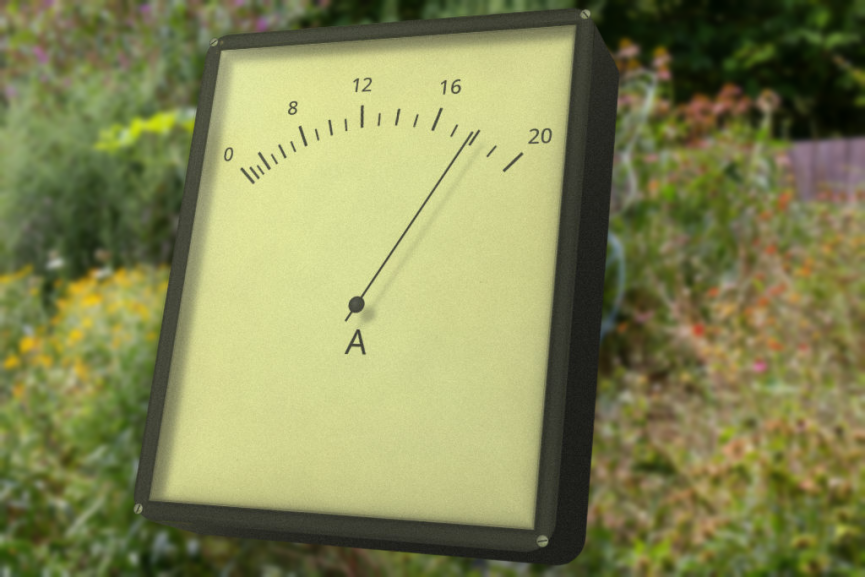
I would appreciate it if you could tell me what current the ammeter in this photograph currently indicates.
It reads 18 A
